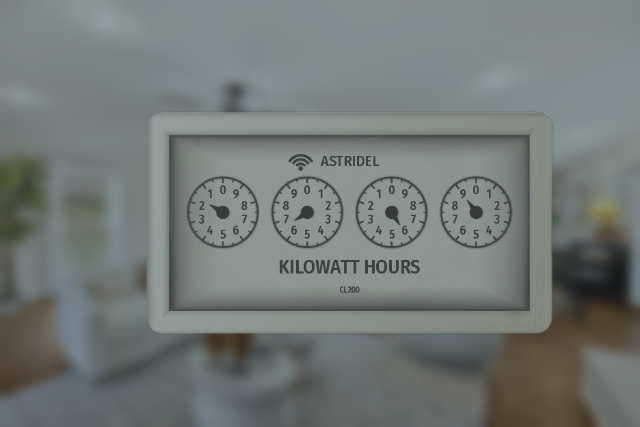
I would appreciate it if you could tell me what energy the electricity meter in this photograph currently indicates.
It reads 1659 kWh
